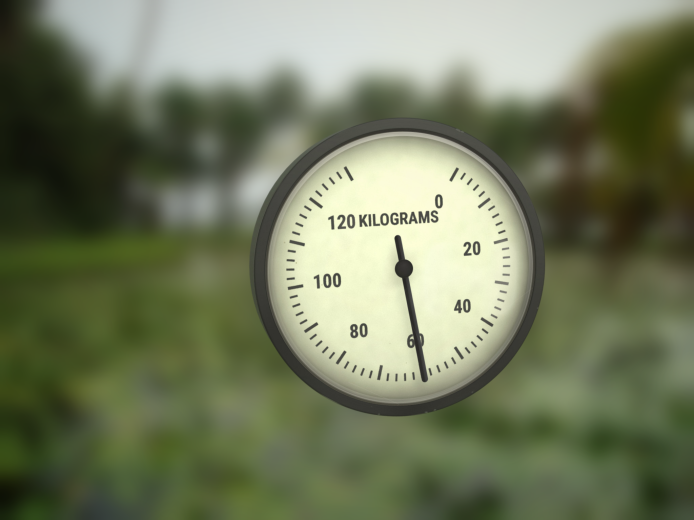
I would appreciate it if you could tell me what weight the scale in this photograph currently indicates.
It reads 60 kg
